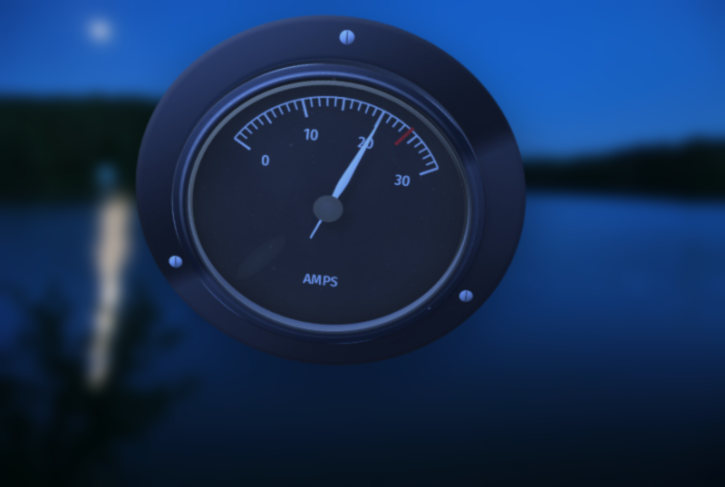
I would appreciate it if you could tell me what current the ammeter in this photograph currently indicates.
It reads 20 A
